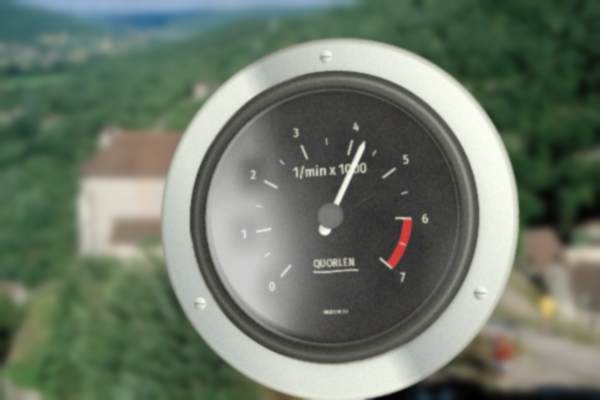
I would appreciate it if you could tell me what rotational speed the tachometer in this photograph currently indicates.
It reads 4250 rpm
